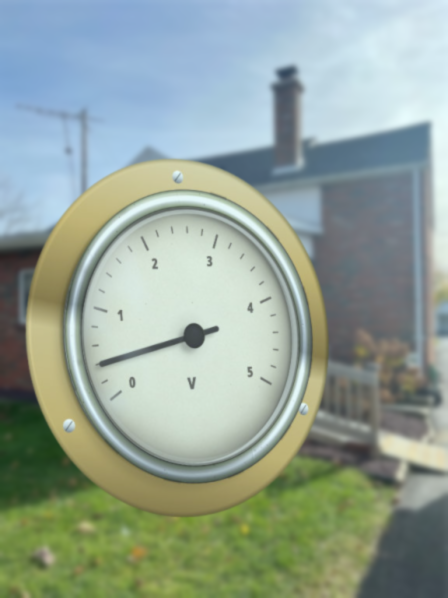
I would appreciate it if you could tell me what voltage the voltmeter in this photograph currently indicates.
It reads 0.4 V
